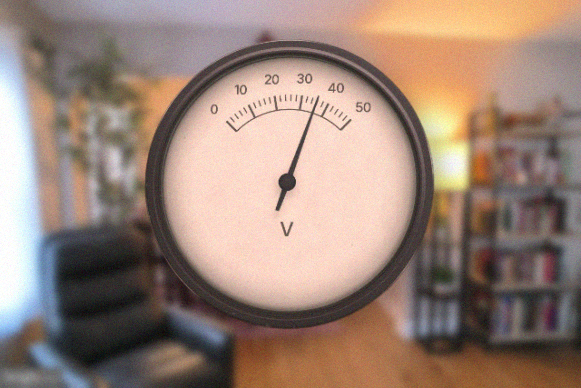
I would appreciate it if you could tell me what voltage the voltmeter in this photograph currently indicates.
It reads 36 V
